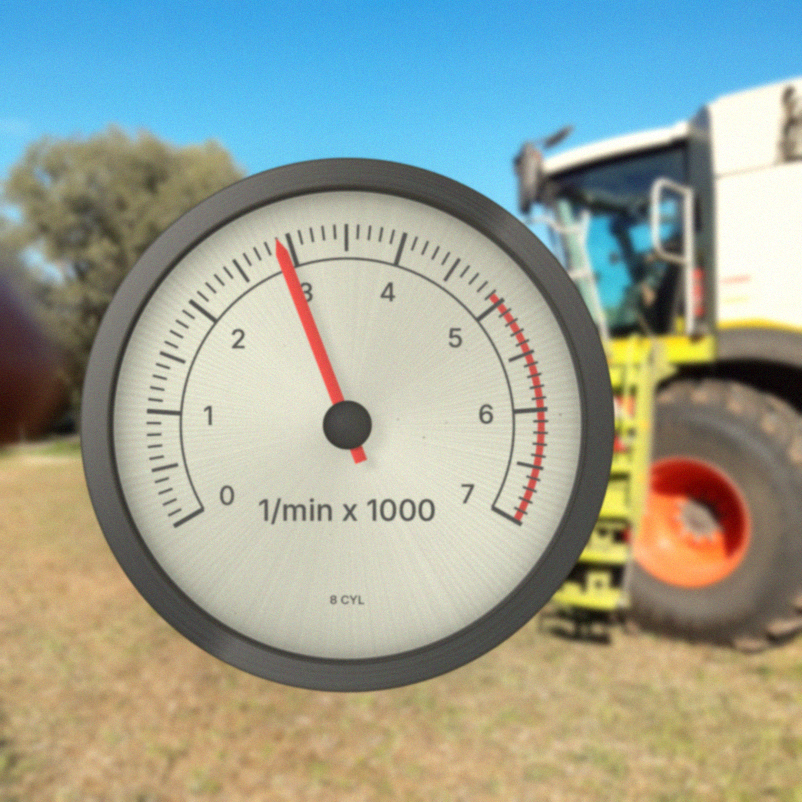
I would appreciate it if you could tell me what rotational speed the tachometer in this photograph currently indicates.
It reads 2900 rpm
